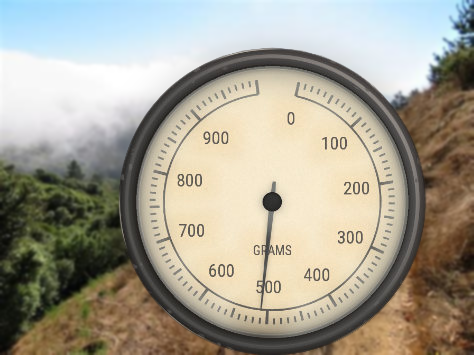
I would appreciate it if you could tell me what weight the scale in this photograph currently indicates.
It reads 510 g
